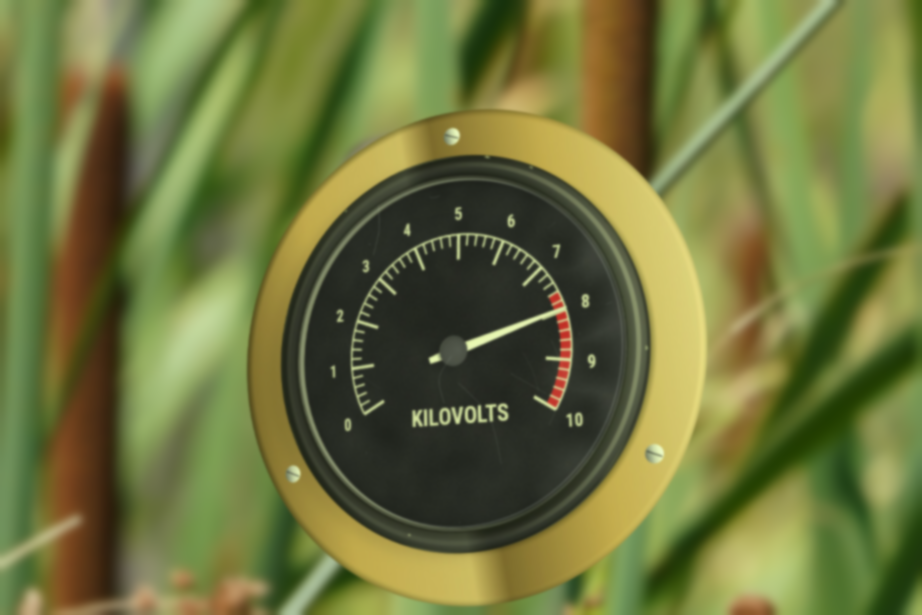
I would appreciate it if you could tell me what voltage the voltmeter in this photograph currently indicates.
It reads 8 kV
